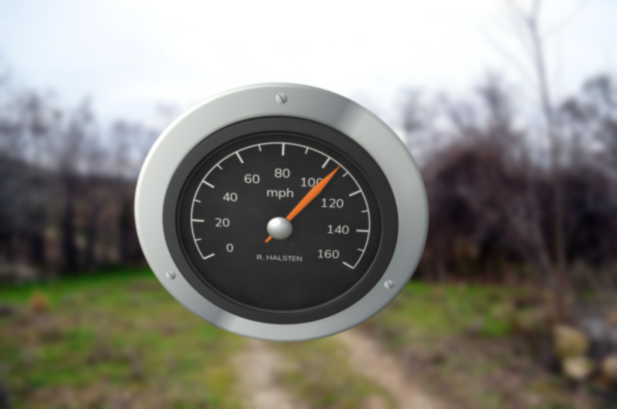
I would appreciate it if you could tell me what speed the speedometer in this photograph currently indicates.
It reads 105 mph
